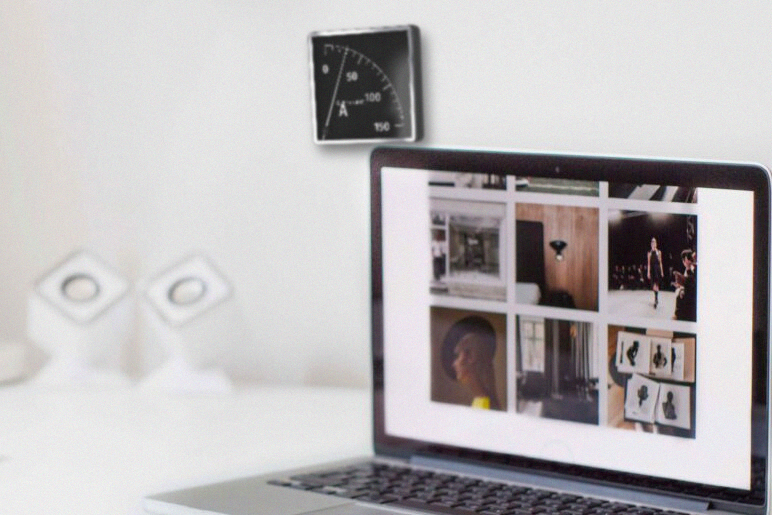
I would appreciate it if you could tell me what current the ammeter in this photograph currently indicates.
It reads 30 A
